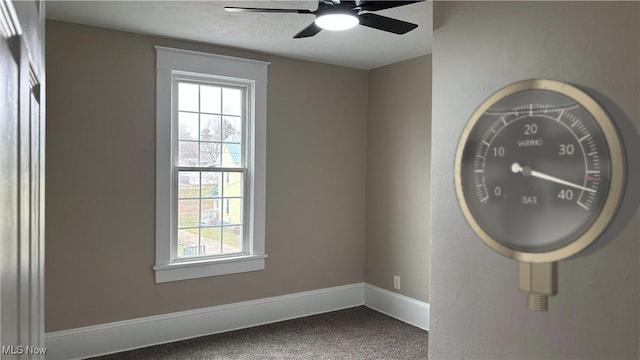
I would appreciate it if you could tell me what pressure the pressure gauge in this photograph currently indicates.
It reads 37.5 bar
